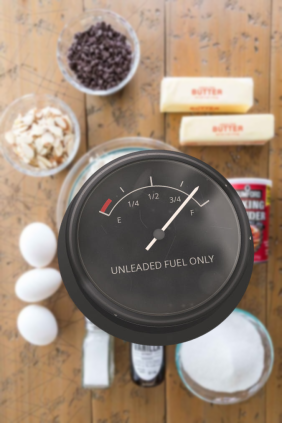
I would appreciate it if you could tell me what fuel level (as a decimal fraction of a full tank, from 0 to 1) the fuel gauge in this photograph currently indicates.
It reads 0.875
